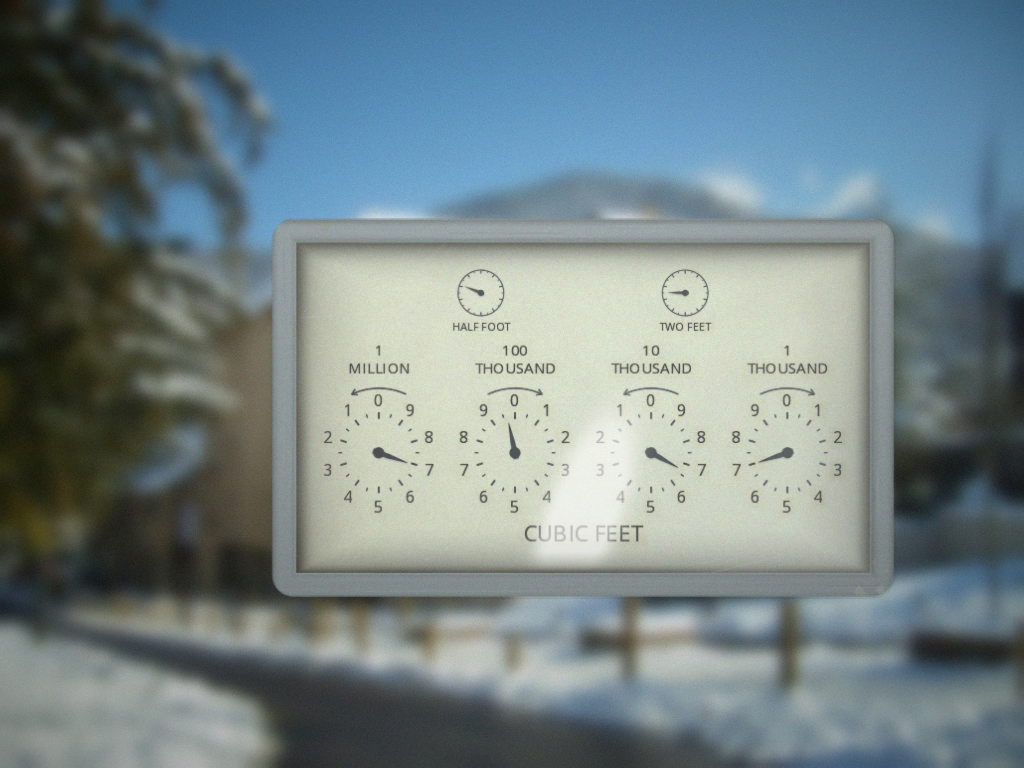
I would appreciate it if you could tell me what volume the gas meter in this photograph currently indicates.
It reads 696700 ft³
